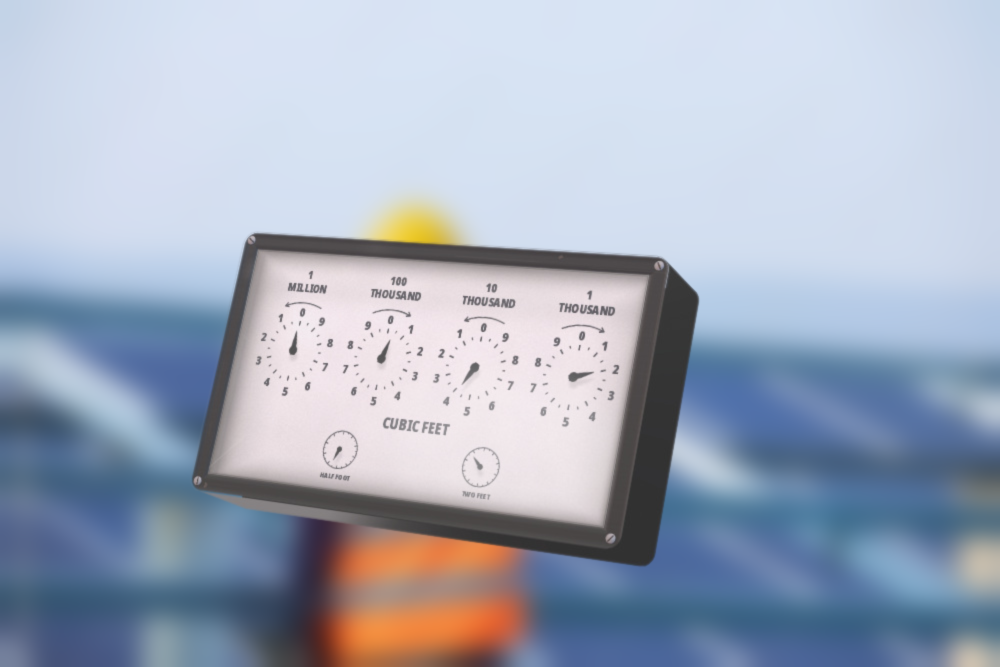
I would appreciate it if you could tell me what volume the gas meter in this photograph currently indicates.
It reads 4200 ft³
